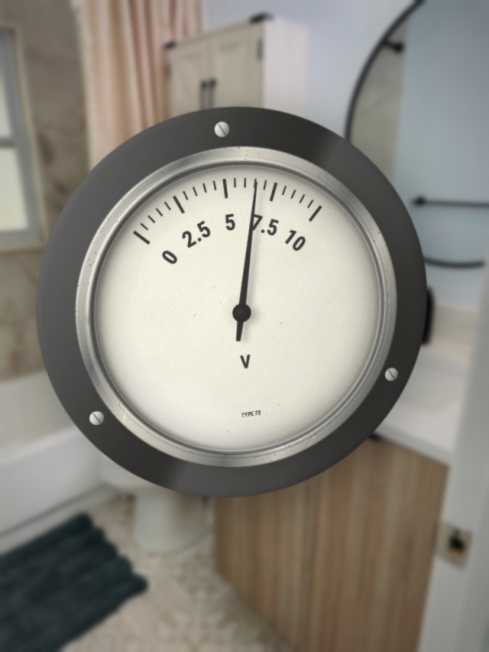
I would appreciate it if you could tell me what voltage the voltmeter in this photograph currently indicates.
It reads 6.5 V
